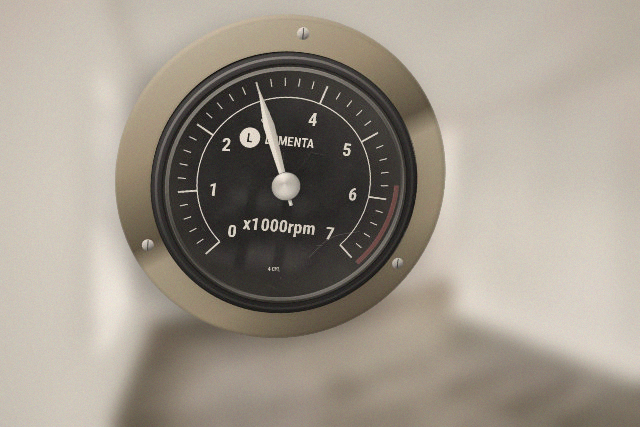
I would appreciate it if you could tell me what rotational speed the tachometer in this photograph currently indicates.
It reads 3000 rpm
